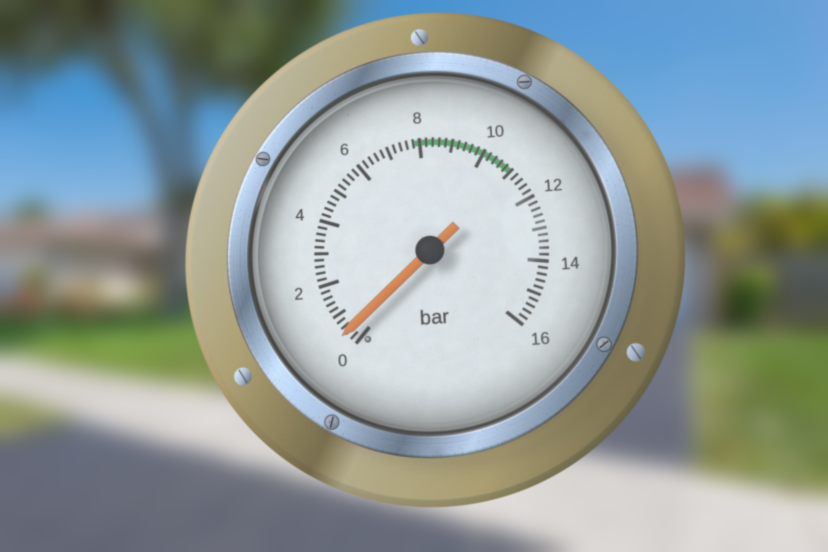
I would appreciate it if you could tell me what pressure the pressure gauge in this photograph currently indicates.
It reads 0.4 bar
